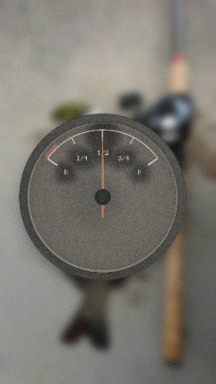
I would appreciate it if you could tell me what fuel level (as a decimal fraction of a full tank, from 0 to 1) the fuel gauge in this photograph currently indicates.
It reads 0.5
